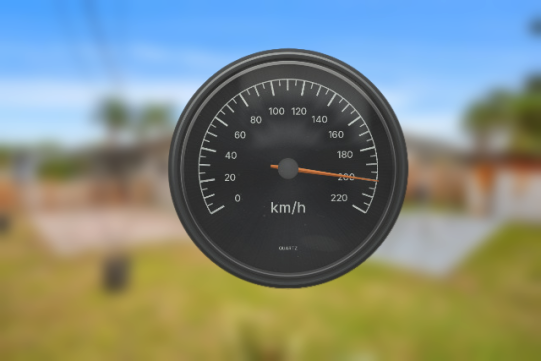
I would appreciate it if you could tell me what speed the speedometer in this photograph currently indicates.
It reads 200 km/h
